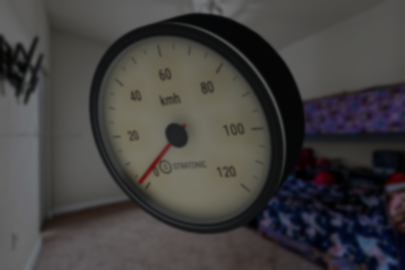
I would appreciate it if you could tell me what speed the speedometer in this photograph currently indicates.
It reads 2.5 km/h
